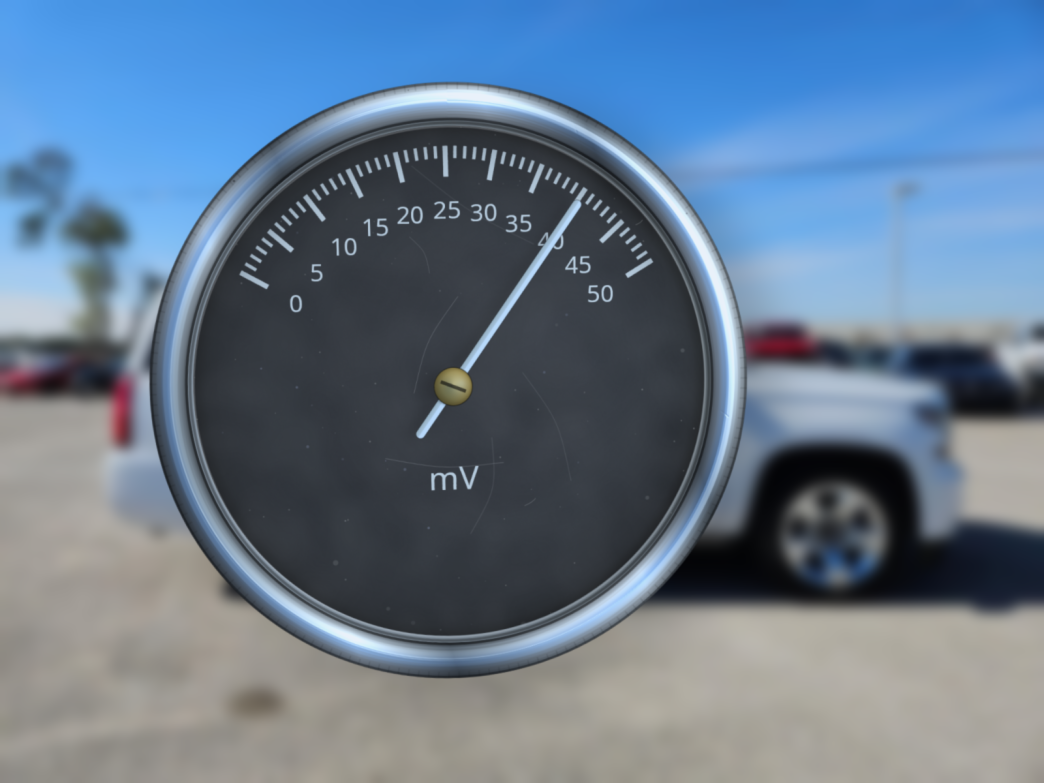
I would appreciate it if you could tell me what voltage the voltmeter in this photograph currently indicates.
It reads 40 mV
